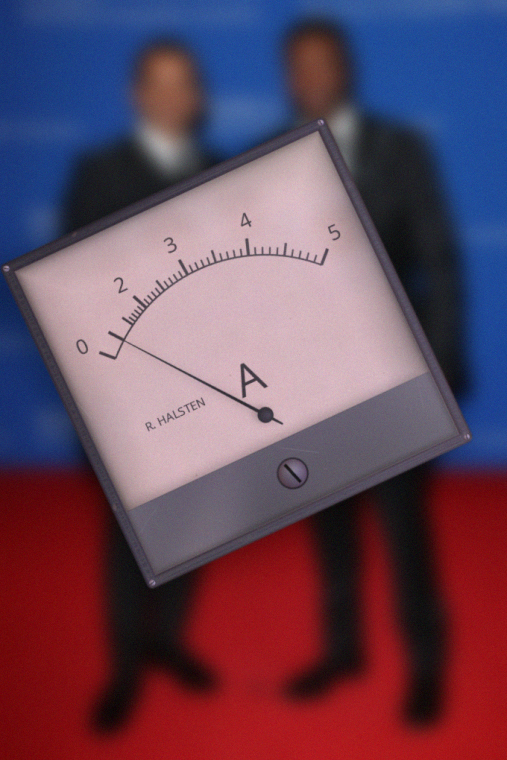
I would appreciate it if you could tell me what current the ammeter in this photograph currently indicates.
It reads 1 A
